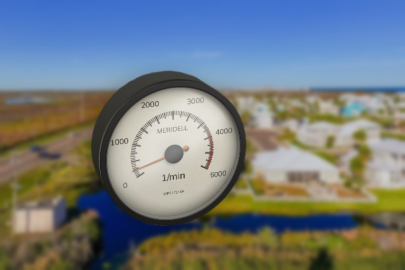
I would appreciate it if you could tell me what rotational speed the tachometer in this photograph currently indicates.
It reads 250 rpm
